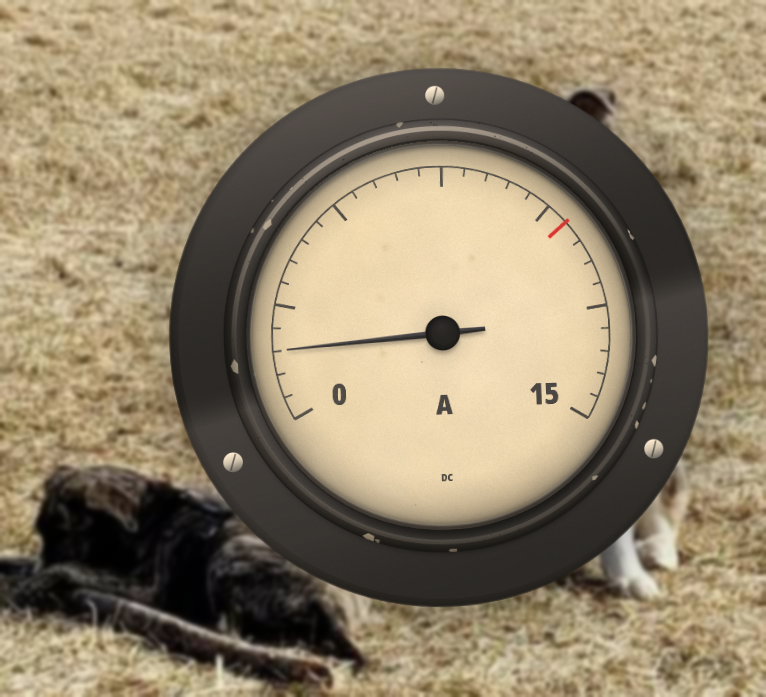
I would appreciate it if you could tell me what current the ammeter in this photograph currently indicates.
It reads 1.5 A
